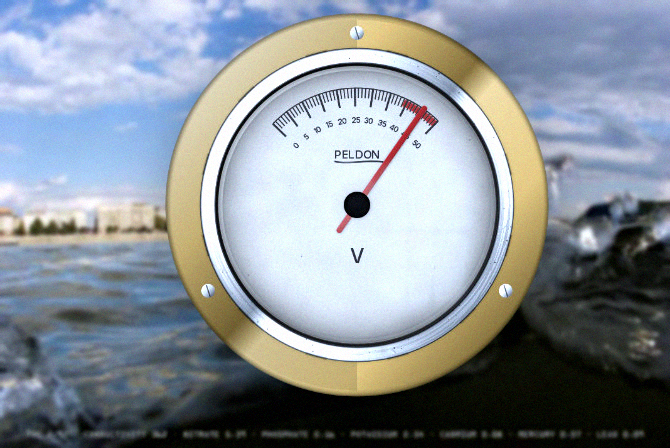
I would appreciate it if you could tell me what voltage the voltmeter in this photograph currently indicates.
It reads 45 V
